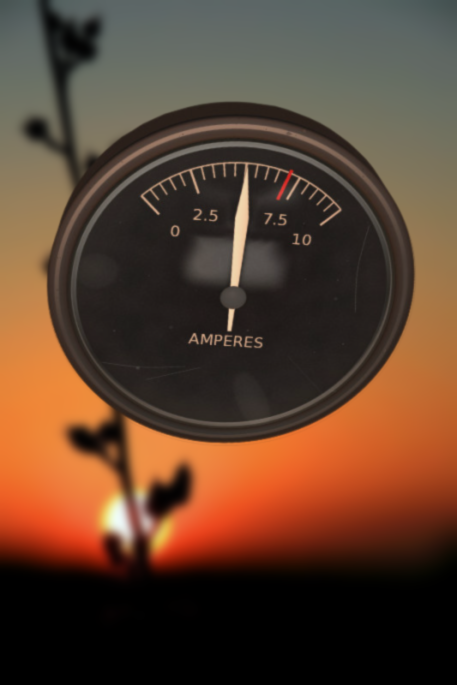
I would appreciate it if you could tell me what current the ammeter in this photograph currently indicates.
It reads 5 A
